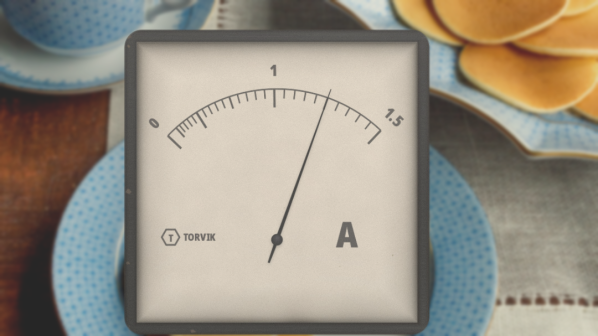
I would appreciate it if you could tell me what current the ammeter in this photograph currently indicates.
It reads 1.25 A
